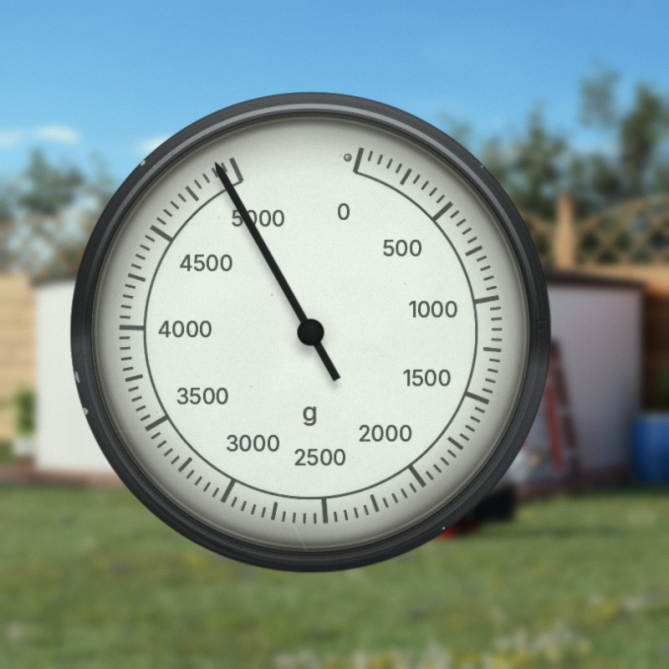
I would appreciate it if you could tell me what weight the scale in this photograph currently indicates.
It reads 4925 g
